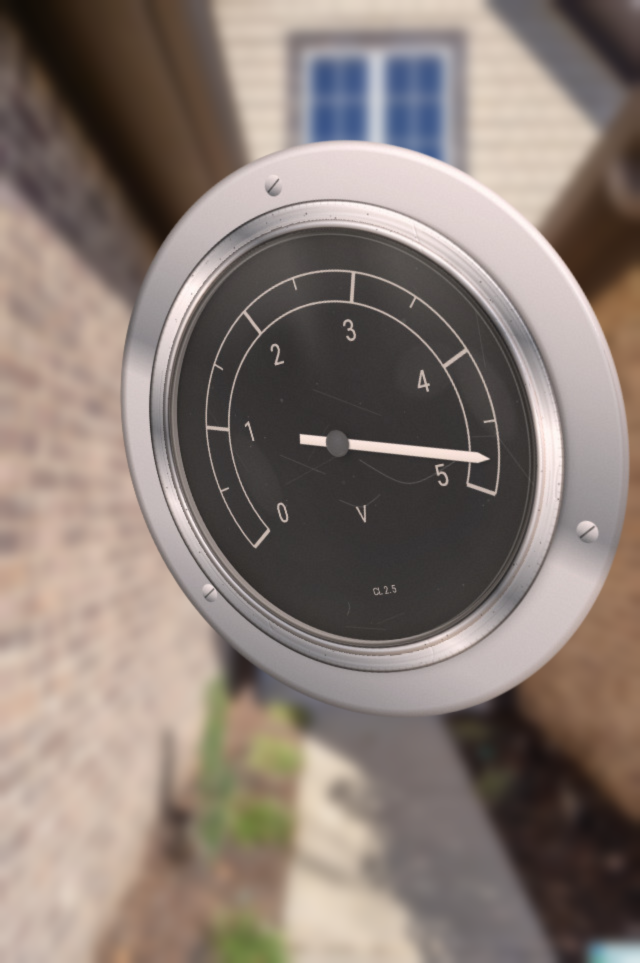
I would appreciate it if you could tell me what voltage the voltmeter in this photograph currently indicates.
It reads 4.75 V
